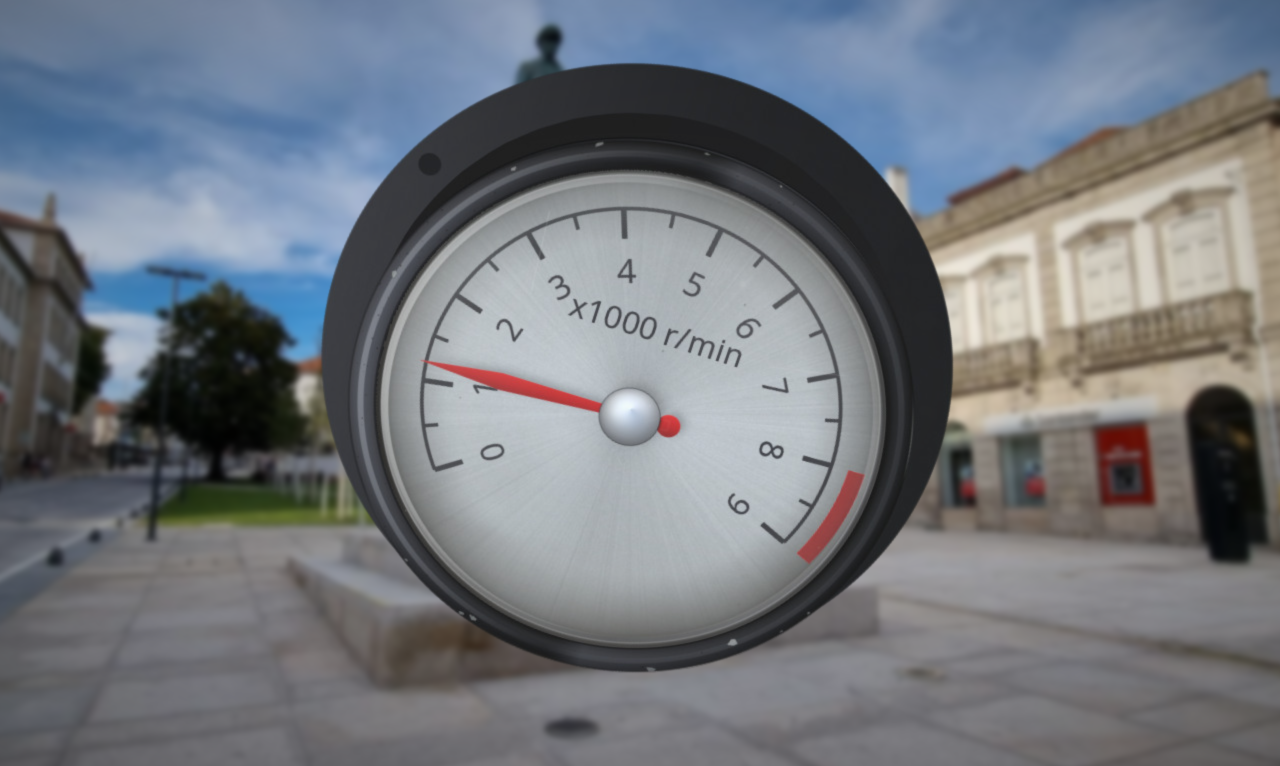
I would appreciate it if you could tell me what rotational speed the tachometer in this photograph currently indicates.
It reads 1250 rpm
